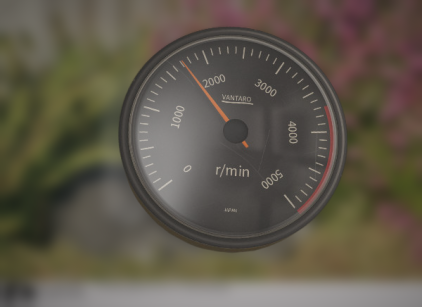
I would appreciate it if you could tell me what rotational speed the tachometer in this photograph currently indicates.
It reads 1700 rpm
